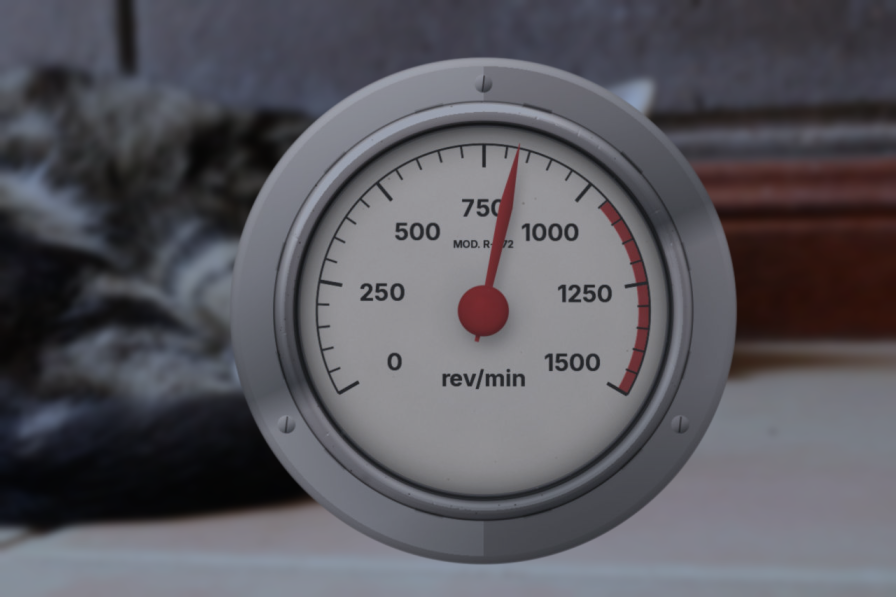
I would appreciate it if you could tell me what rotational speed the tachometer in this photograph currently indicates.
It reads 825 rpm
